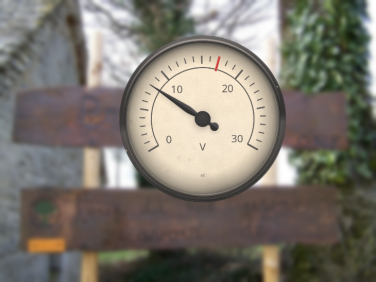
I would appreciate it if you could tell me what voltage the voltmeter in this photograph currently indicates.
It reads 8 V
